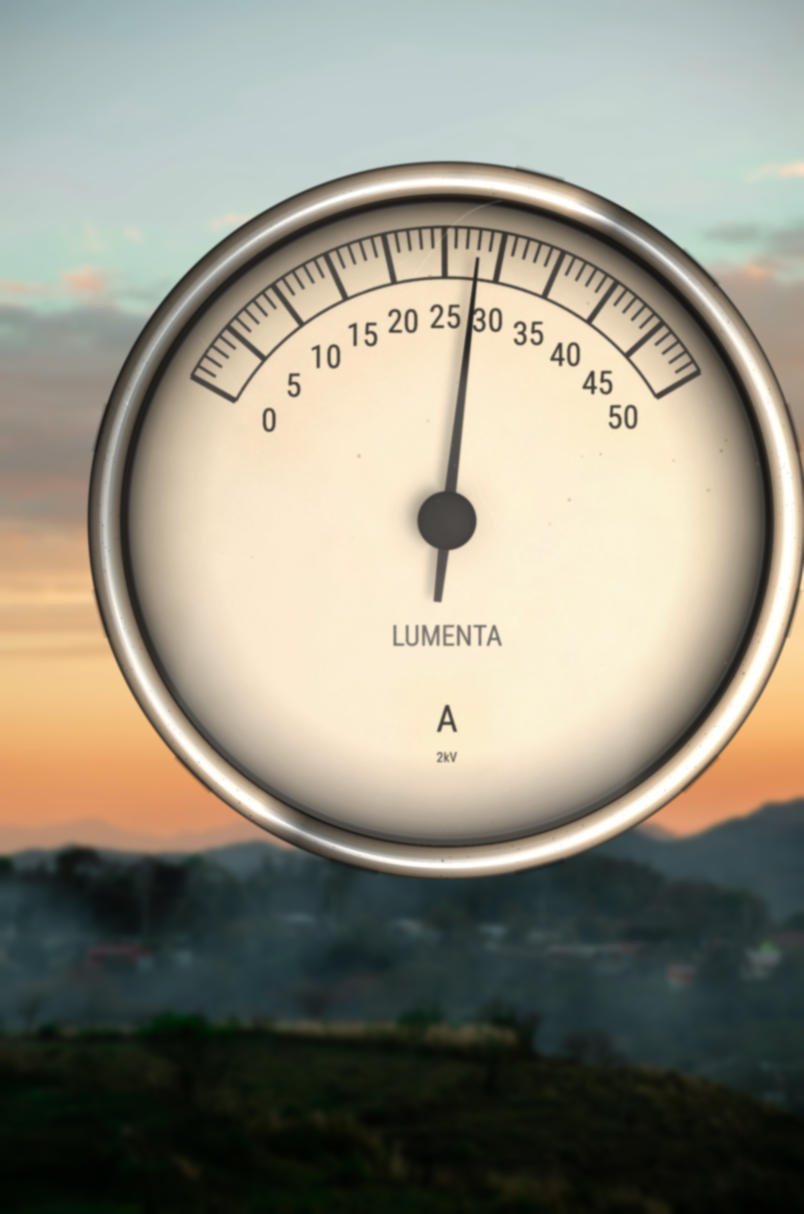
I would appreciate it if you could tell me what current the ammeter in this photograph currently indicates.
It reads 28 A
